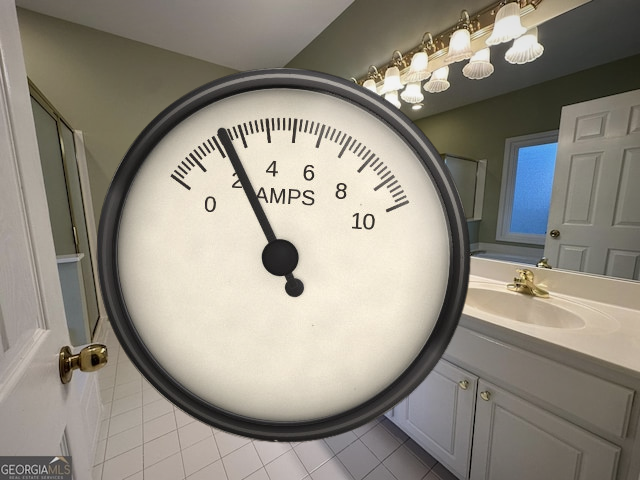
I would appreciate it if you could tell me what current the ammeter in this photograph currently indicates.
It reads 2.4 A
